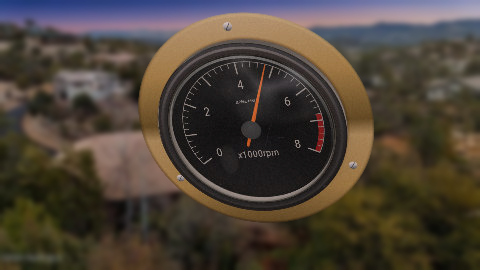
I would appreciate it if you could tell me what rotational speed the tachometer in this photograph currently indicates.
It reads 4800 rpm
